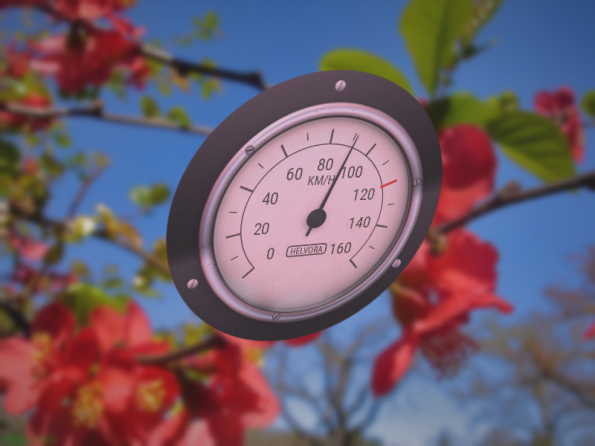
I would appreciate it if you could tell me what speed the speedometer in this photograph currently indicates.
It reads 90 km/h
